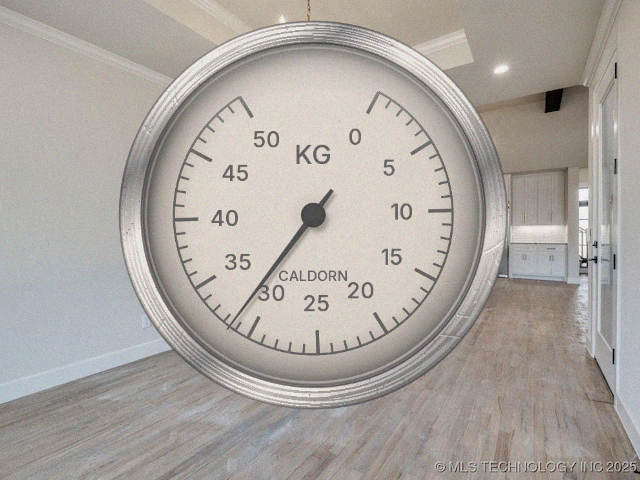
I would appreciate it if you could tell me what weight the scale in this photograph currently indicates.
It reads 31.5 kg
